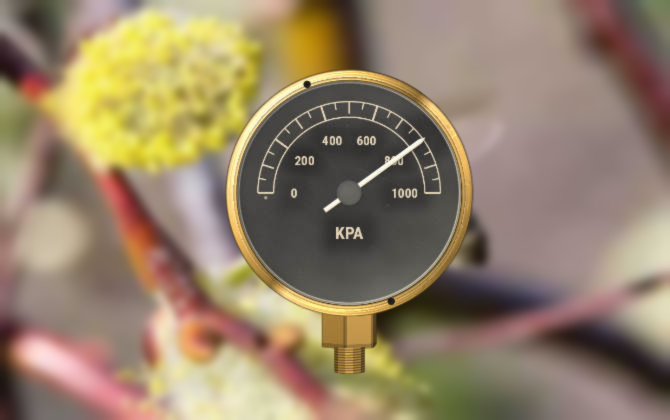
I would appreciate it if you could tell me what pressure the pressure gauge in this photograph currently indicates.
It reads 800 kPa
